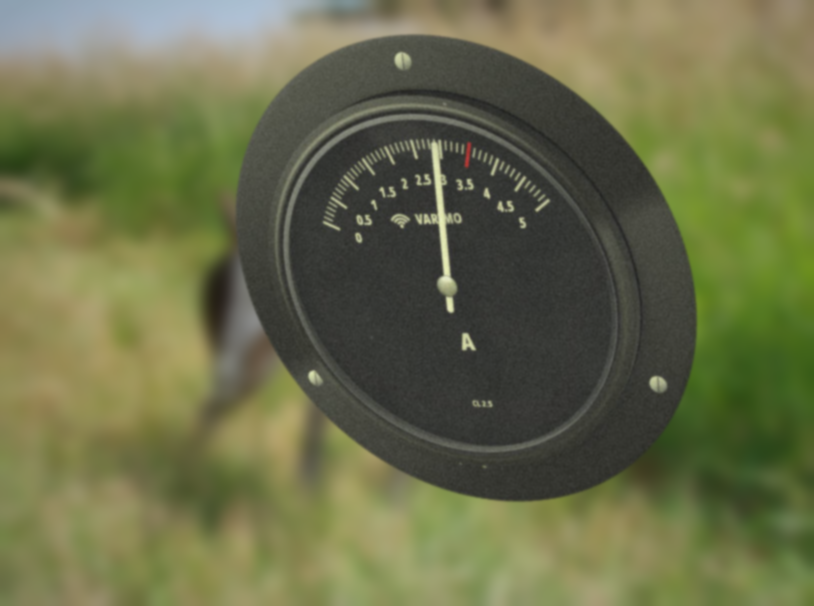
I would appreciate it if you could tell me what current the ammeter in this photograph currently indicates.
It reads 3 A
